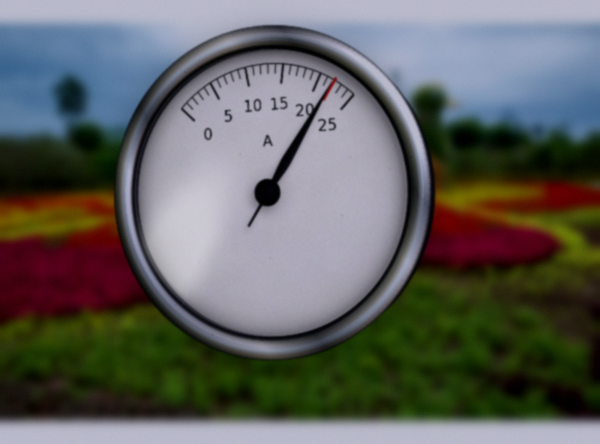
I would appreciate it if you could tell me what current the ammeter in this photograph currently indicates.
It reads 22 A
